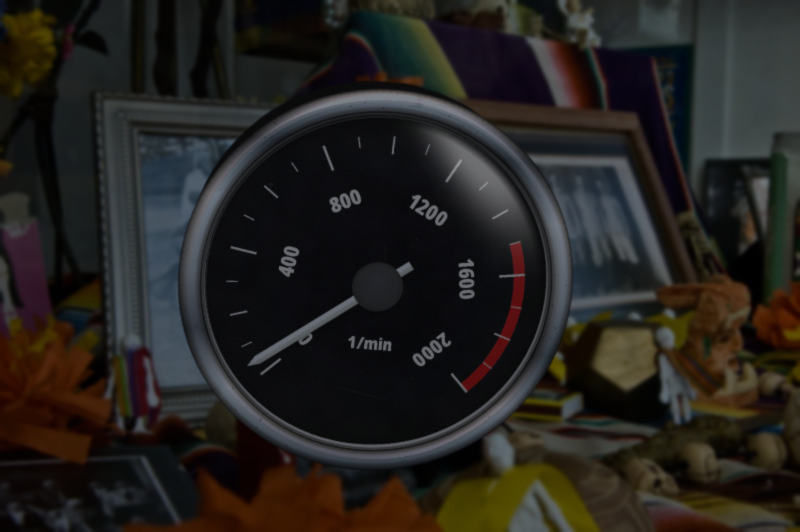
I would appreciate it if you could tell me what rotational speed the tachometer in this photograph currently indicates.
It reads 50 rpm
